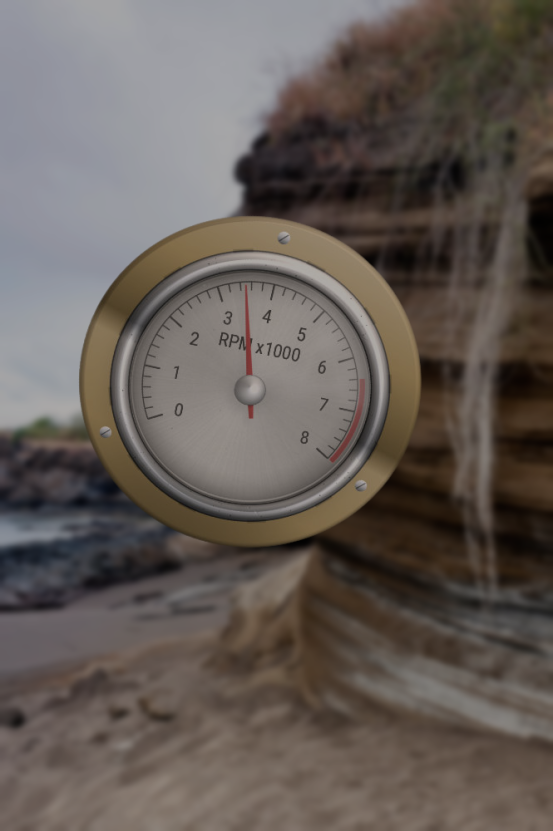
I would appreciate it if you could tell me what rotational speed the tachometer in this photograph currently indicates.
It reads 3500 rpm
